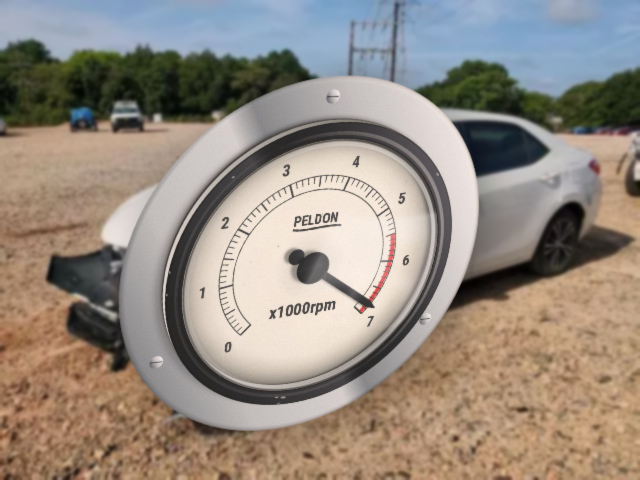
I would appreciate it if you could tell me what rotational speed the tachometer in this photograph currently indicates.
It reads 6800 rpm
